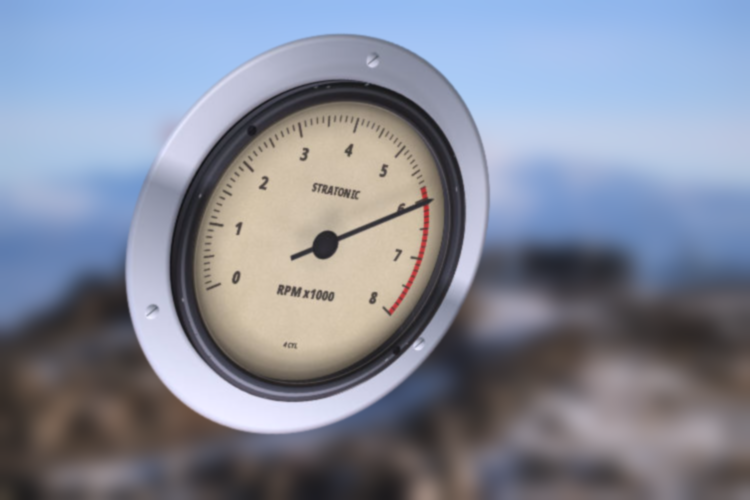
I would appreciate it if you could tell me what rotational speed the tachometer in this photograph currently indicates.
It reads 6000 rpm
